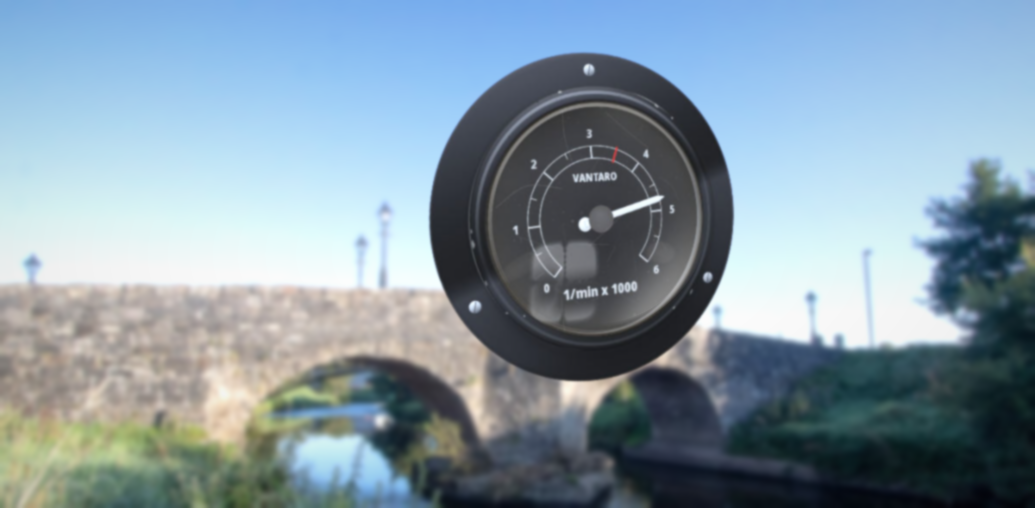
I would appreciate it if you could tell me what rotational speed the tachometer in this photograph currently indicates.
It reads 4750 rpm
